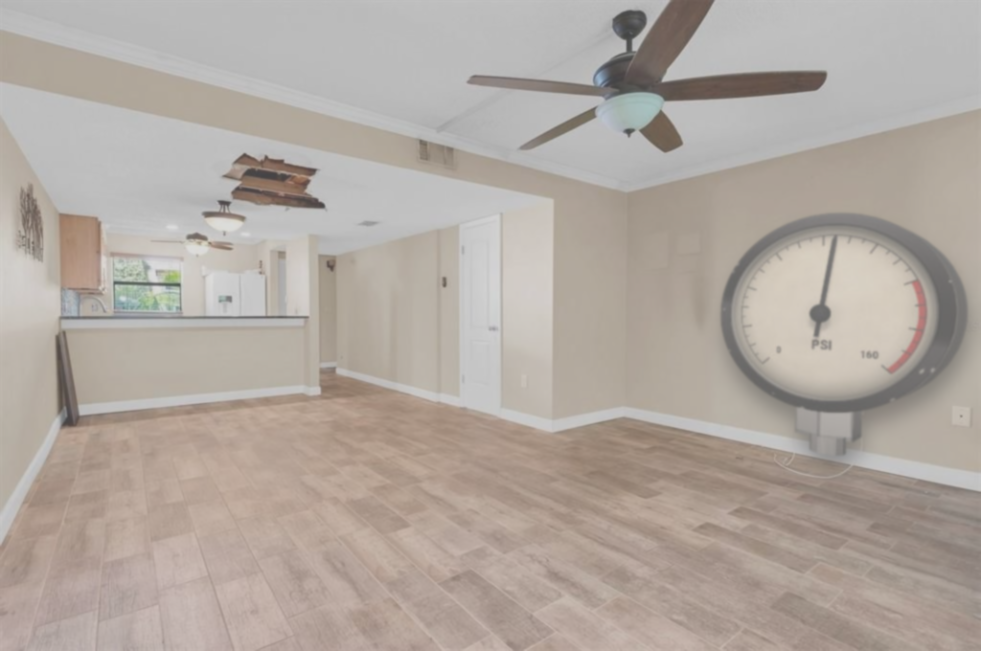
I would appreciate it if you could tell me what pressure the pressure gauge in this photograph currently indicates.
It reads 85 psi
